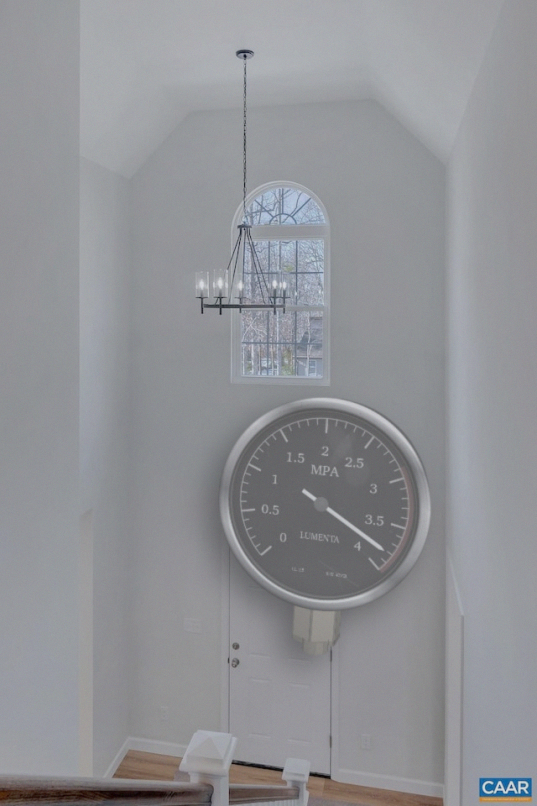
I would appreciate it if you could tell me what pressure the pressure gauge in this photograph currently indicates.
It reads 3.8 MPa
